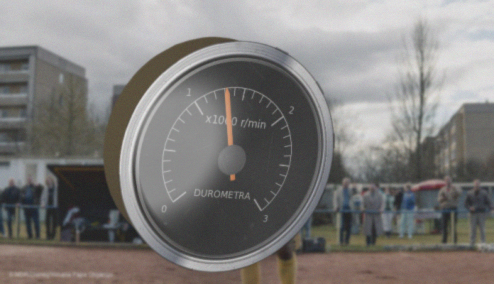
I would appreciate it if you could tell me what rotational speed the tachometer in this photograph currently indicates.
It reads 1300 rpm
